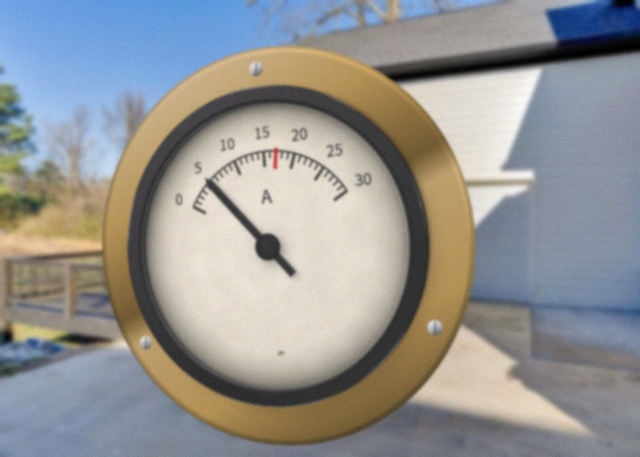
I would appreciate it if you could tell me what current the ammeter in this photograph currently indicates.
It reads 5 A
